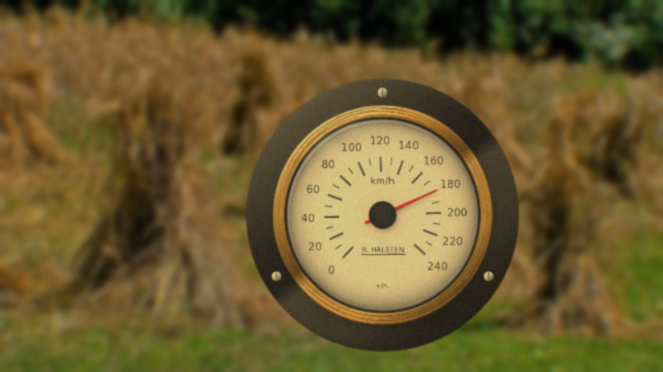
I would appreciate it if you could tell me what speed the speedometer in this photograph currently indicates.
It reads 180 km/h
